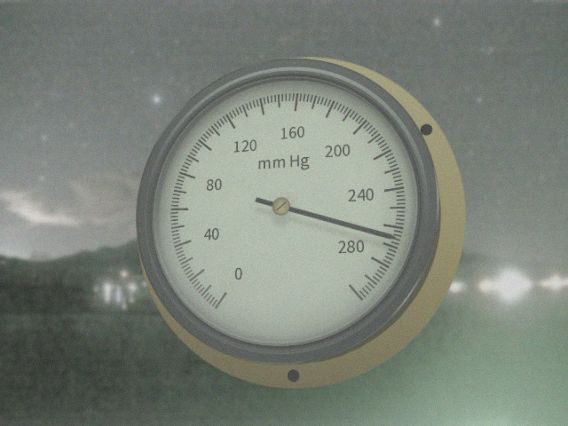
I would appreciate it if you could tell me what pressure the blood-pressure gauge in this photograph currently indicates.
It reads 266 mmHg
